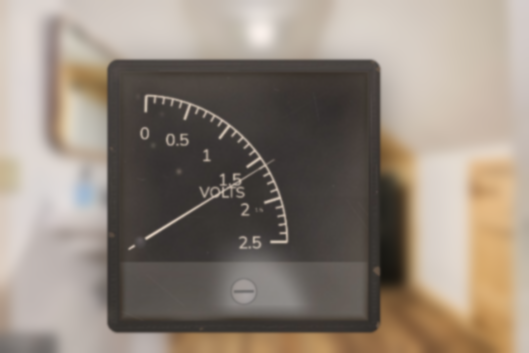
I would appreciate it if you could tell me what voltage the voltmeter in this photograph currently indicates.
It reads 1.6 V
